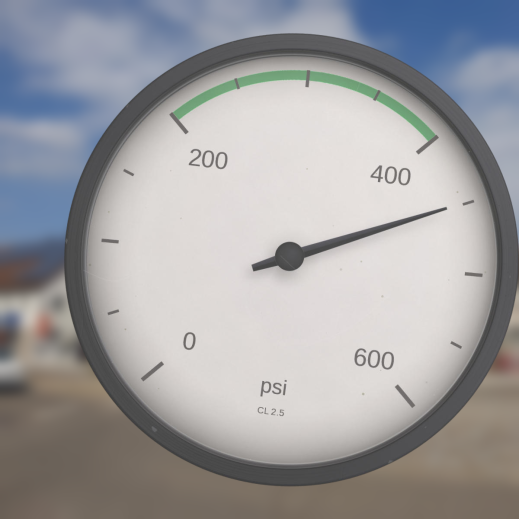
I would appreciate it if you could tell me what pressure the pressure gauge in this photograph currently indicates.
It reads 450 psi
